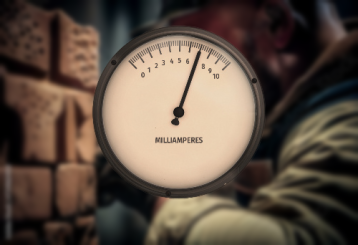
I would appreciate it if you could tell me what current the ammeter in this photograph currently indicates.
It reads 7 mA
